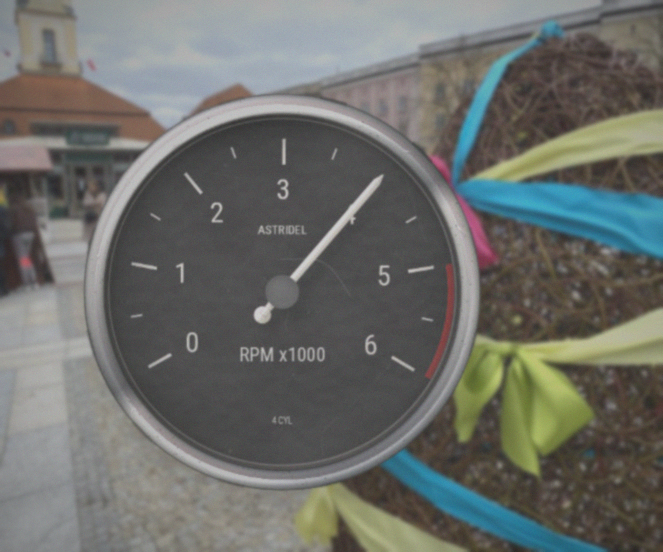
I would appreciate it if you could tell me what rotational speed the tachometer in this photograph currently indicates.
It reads 4000 rpm
